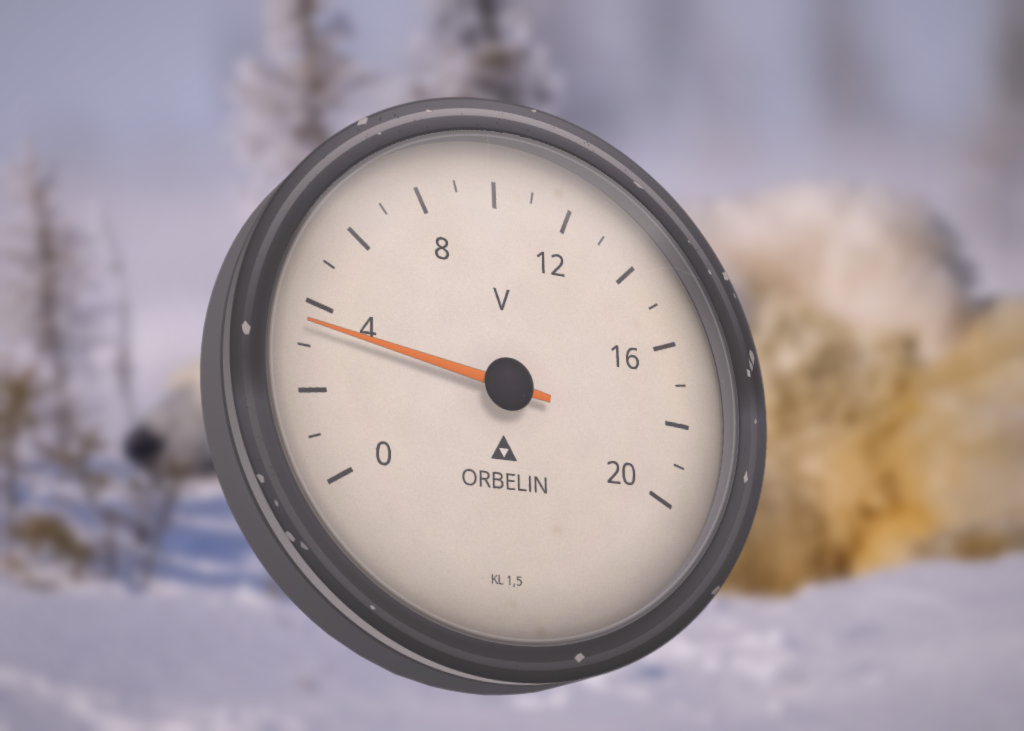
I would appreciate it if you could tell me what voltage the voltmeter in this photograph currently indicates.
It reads 3.5 V
